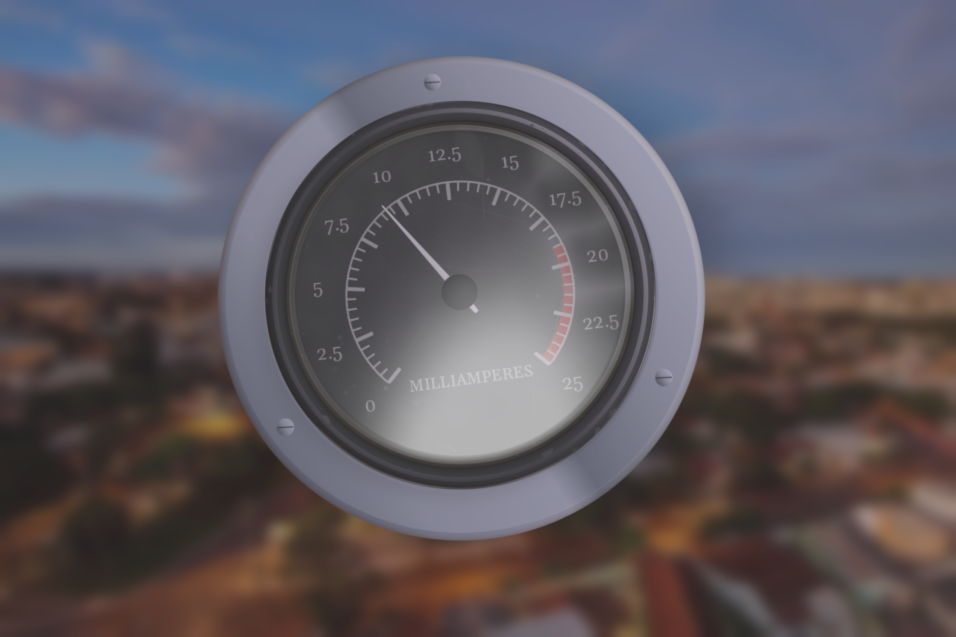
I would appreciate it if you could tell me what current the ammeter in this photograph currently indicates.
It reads 9.25 mA
